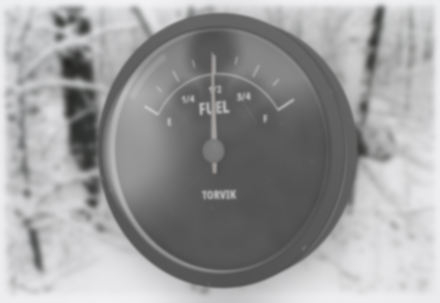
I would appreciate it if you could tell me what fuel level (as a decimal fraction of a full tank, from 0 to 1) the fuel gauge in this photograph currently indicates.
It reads 0.5
